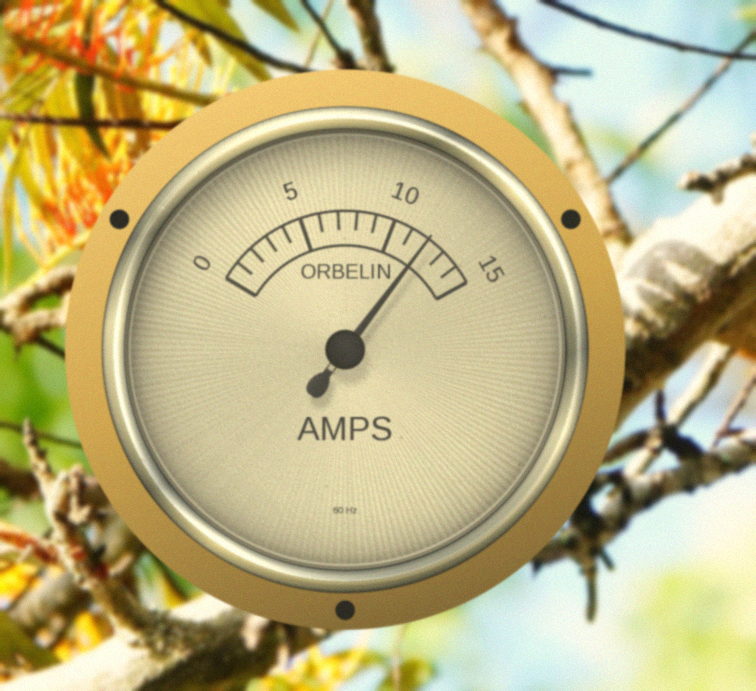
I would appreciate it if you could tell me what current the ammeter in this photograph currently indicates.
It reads 12 A
